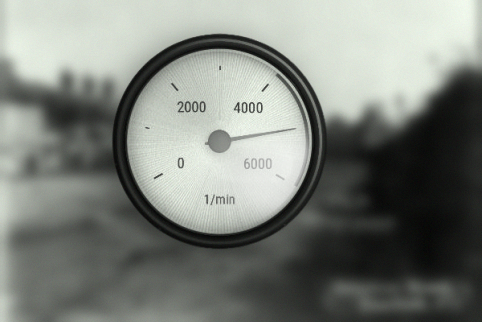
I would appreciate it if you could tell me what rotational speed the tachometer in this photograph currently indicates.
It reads 5000 rpm
